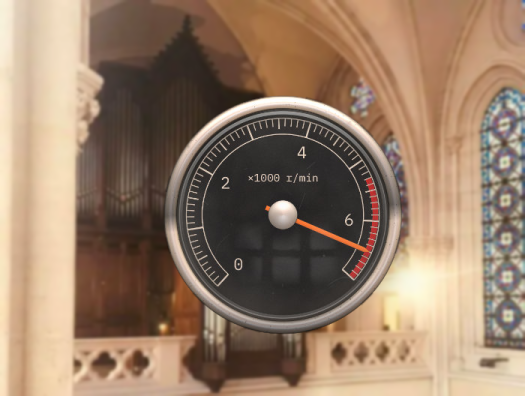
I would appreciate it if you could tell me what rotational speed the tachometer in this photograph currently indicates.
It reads 6500 rpm
